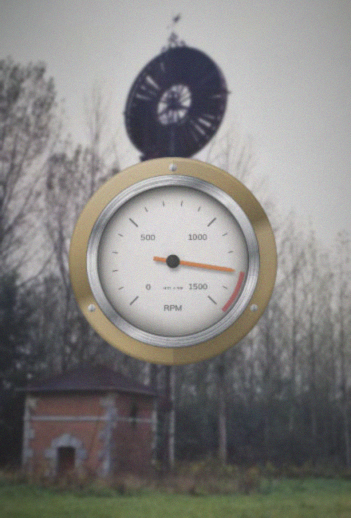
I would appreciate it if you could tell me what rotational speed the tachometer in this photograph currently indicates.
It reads 1300 rpm
